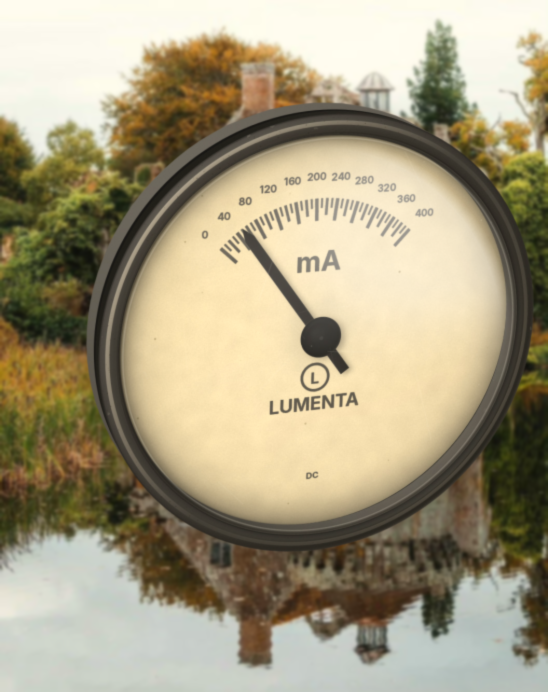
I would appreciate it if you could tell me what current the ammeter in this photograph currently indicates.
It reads 50 mA
